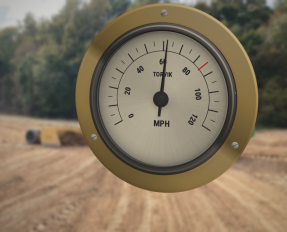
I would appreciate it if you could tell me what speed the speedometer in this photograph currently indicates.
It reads 62.5 mph
